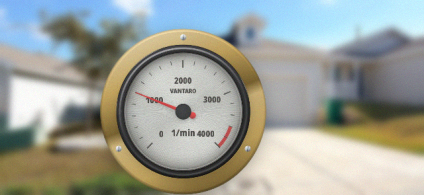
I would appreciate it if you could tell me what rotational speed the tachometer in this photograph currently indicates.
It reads 1000 rpm
